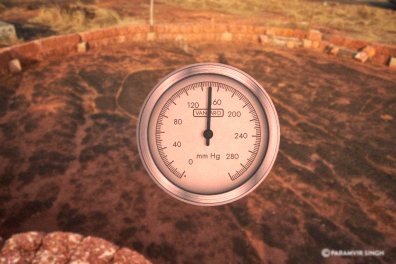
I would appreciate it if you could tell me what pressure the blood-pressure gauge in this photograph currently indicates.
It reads 150 mmHg
